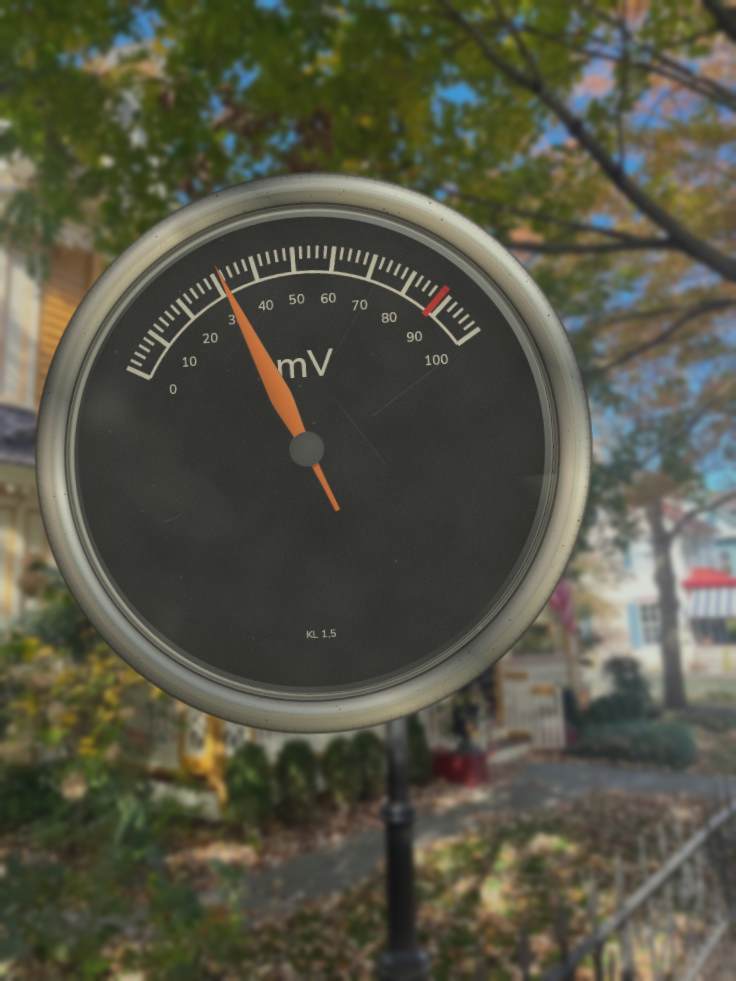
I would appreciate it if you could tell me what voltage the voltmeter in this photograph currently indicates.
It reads 32 mV
